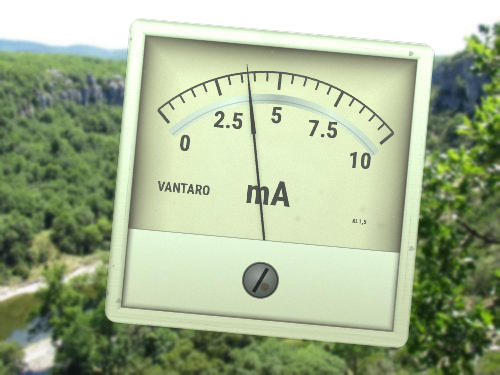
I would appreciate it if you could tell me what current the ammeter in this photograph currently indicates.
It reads 3.75 mA
